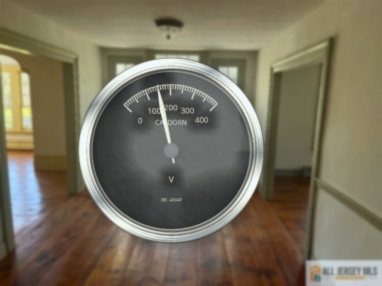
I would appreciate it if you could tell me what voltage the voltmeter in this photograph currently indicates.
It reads 150 V
